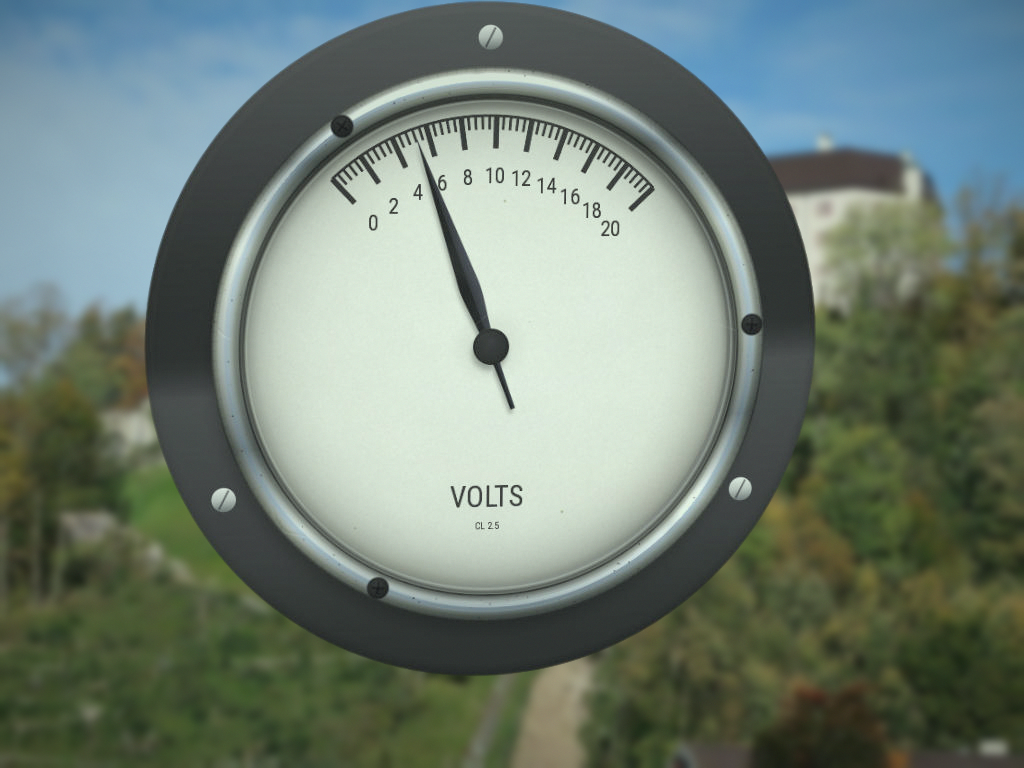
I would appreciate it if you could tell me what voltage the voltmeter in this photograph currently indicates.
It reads 5.2 V
